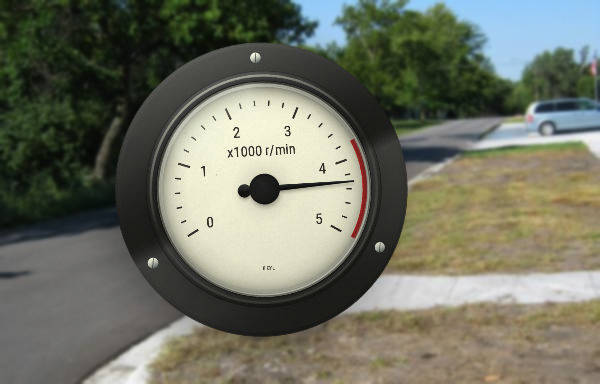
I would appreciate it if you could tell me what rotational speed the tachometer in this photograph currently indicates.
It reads 4300 rpm
